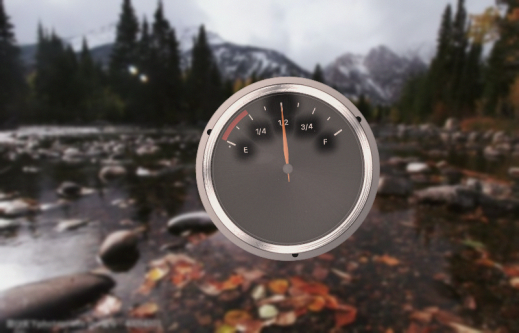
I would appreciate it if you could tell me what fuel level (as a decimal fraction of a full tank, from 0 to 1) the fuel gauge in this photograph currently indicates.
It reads 0.5
